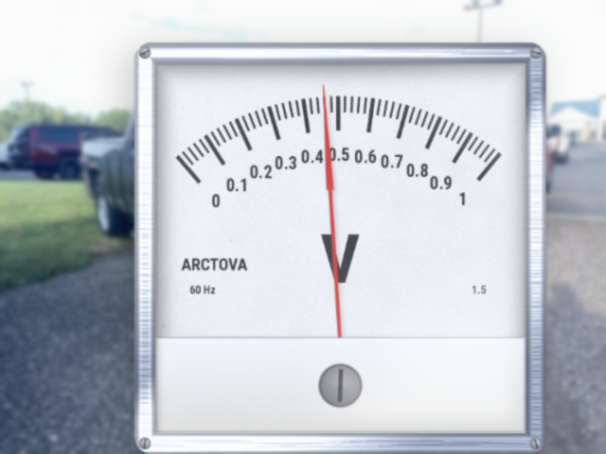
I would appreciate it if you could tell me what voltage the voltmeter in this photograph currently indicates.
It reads 0.46 V
